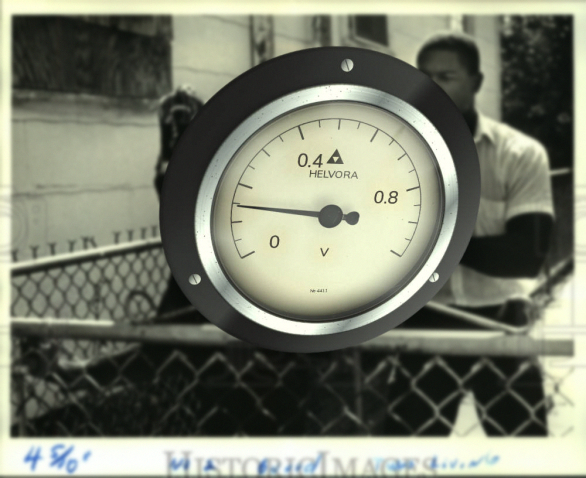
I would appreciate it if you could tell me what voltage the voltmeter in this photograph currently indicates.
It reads 0.15 V
